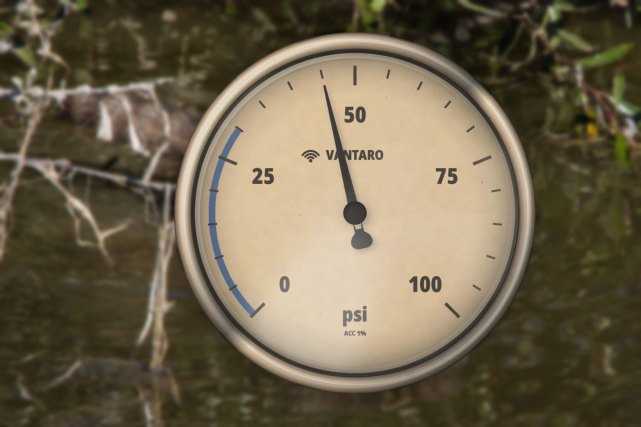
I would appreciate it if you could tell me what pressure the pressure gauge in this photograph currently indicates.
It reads 45 psi
